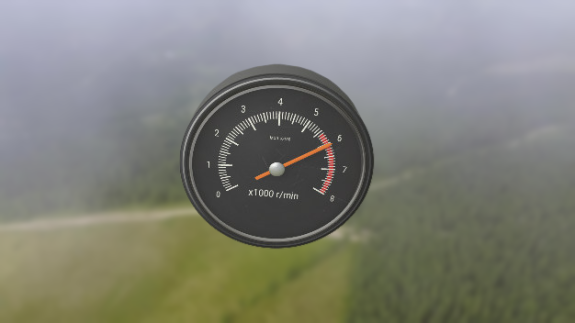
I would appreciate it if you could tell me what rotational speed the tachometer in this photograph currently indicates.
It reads 6000 rpm
